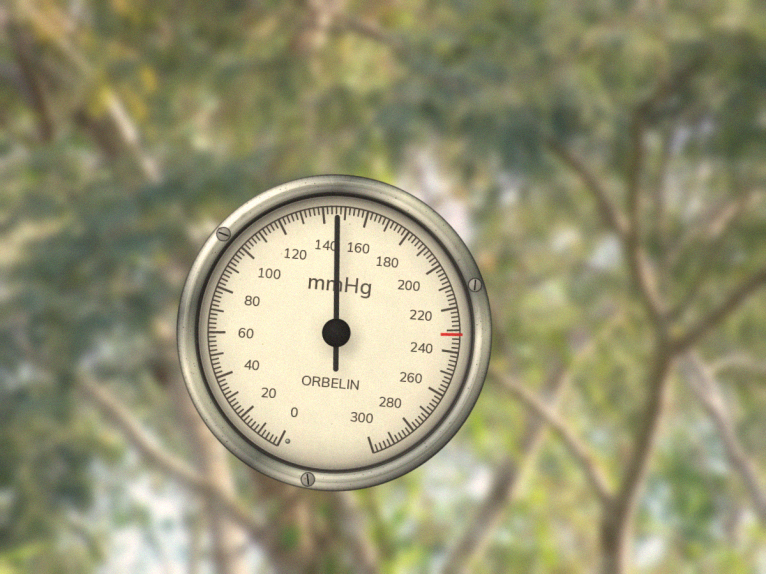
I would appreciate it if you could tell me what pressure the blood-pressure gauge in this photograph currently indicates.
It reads 146 mmHg
